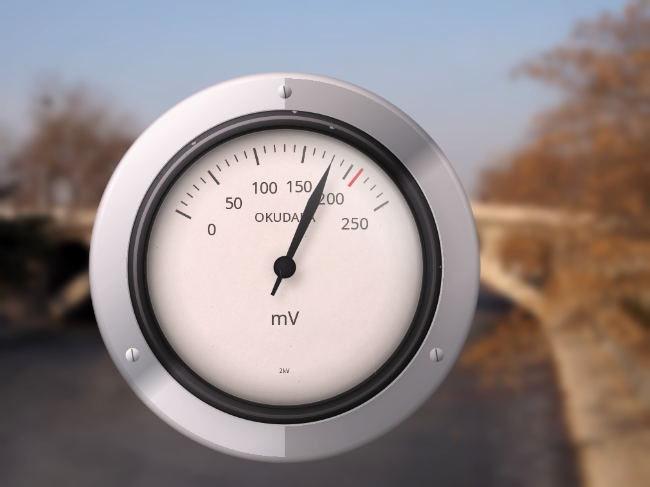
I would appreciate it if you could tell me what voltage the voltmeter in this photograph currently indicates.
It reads 180 mV
